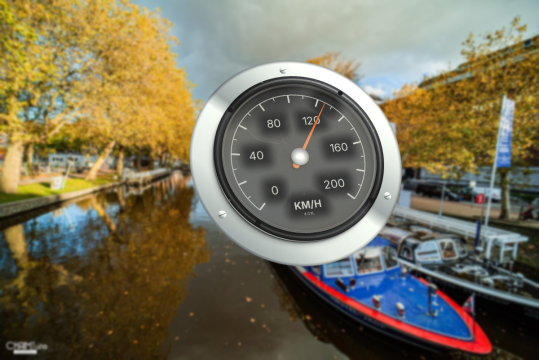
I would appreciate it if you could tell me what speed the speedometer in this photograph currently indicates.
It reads 125 km/h
